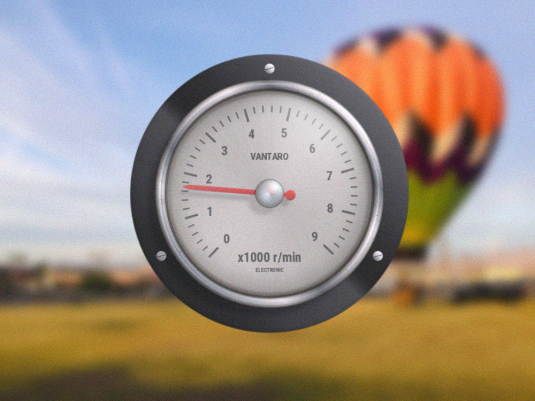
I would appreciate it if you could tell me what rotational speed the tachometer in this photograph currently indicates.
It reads 1700 rpm
